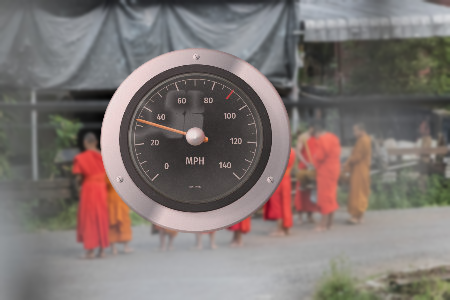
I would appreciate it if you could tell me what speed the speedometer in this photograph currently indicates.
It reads 32.5 mph
